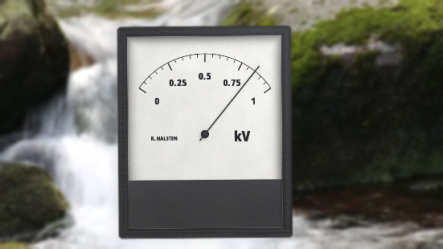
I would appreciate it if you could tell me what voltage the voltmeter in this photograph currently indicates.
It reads 0.85 kV
